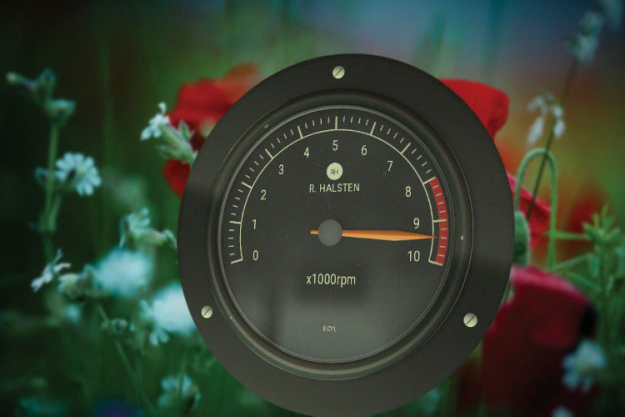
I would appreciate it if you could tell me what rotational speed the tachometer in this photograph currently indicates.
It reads 9400 rpm
